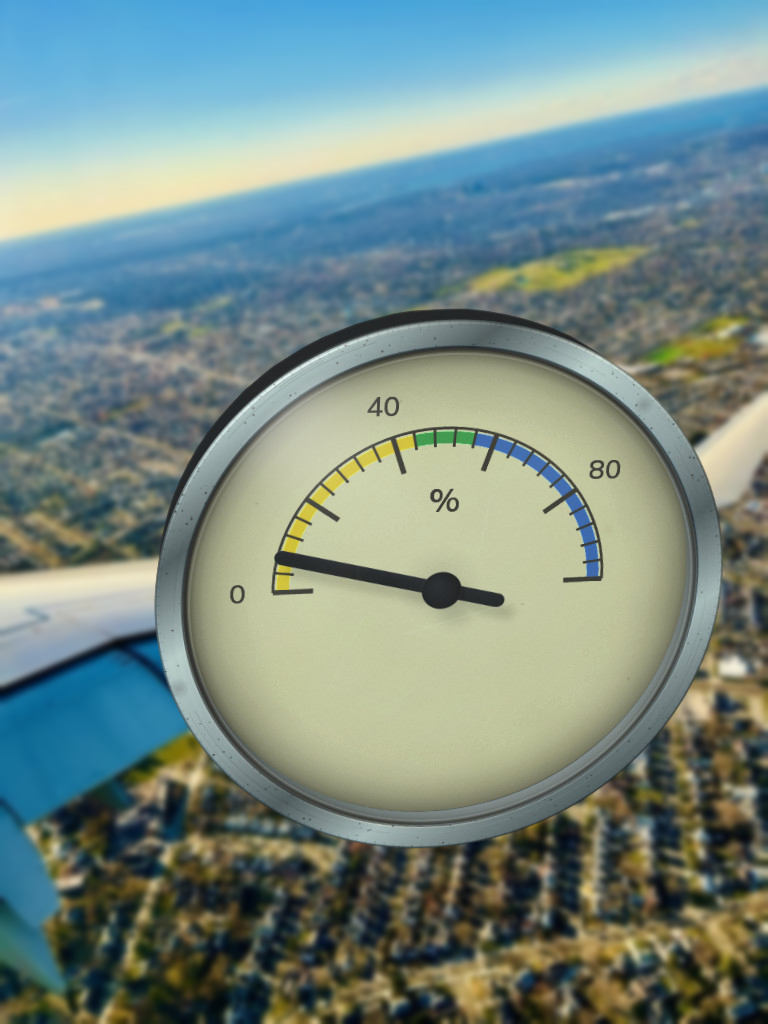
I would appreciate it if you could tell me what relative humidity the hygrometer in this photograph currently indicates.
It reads 8 %
